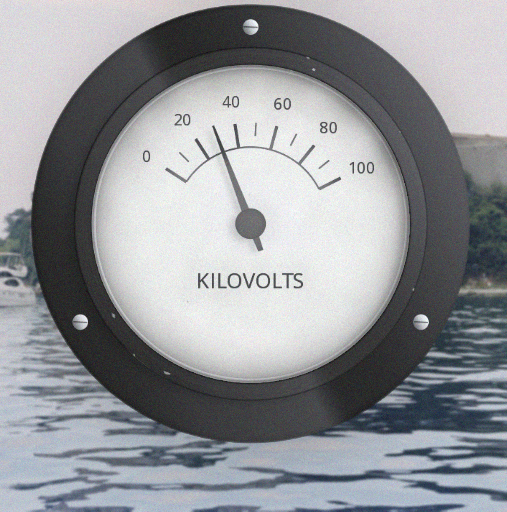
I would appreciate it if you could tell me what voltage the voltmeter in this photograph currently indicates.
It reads 30 kV
